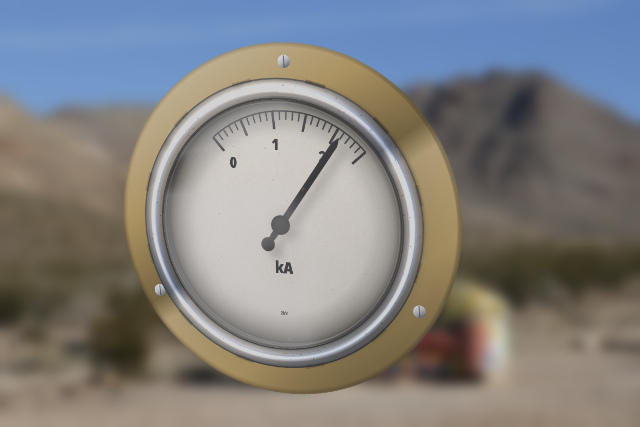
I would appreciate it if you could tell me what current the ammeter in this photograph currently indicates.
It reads 2.1 kA
